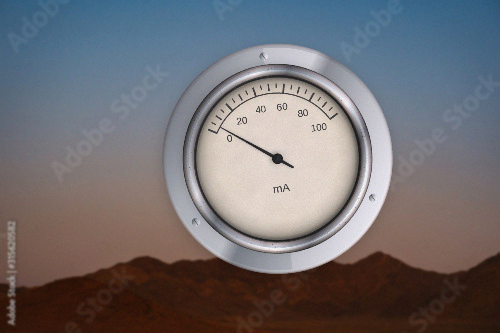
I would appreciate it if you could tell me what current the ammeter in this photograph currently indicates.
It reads 5 mA
